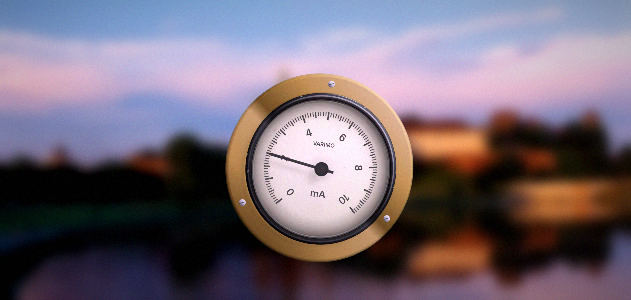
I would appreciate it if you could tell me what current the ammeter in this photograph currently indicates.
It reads 2 mA
